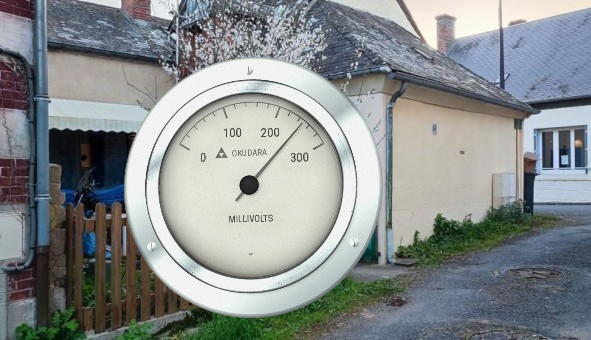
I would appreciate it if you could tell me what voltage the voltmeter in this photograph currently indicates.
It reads 250 mV
